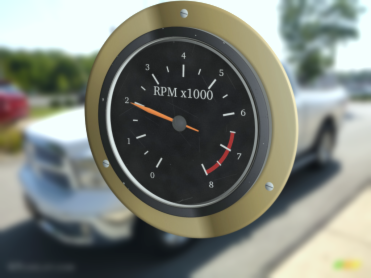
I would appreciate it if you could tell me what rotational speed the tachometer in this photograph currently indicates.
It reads 2000 rpm
